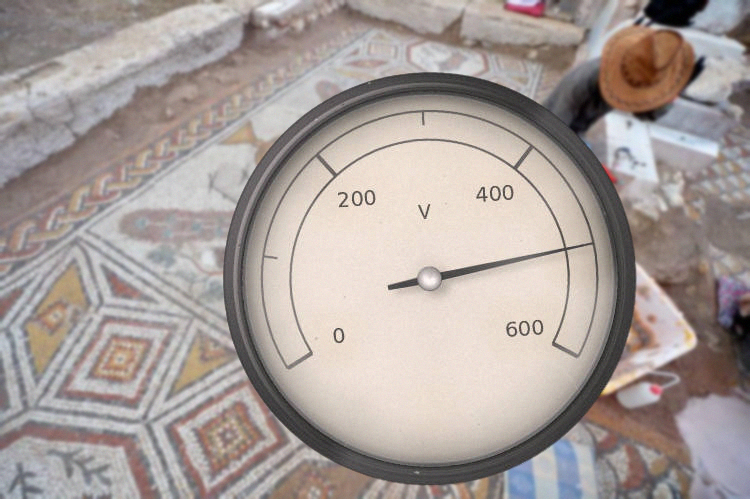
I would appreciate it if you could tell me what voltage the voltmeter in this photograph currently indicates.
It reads 500 V
